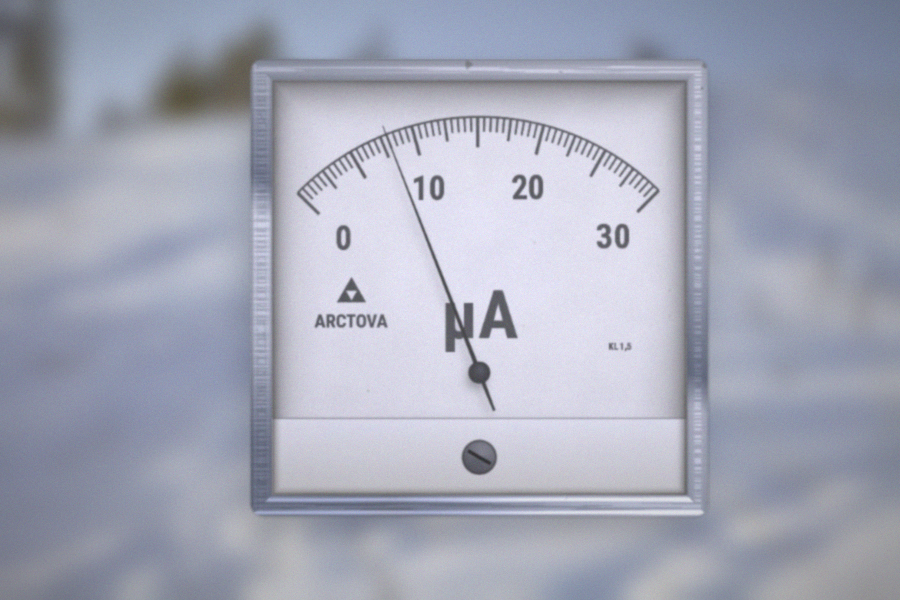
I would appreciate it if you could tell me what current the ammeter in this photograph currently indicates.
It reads 8 µA
